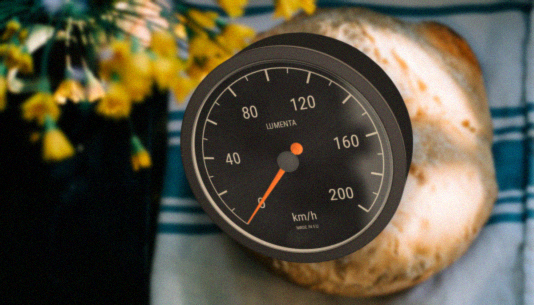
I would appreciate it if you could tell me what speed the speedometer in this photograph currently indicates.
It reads 0 km/h
